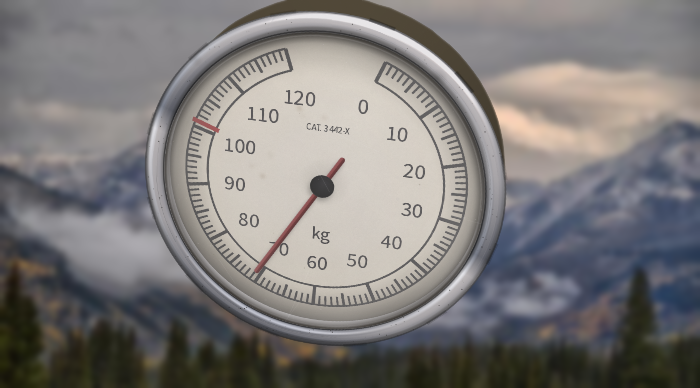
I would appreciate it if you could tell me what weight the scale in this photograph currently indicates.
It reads 71 kg
